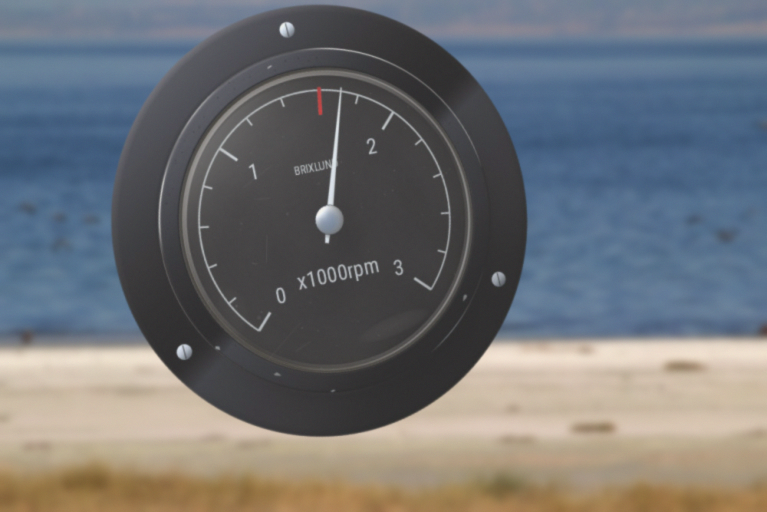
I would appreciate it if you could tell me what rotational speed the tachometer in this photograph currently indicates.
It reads 1700 rpm
